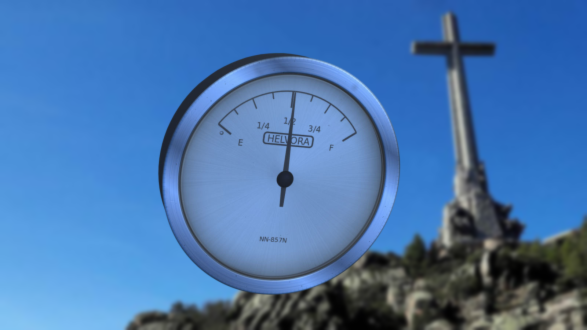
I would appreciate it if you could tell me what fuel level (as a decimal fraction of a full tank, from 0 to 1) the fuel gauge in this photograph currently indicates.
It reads 0.5
